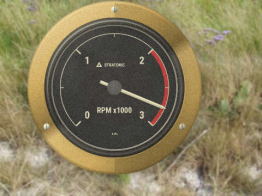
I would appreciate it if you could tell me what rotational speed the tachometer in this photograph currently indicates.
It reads 2750 rpm
